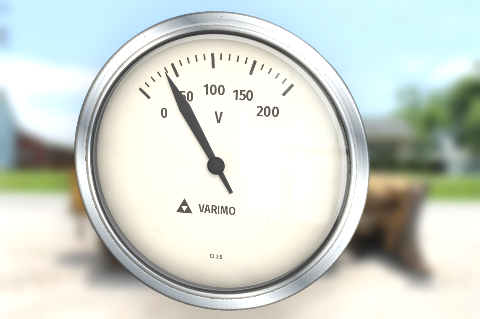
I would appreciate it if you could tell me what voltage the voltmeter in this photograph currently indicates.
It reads 40 V
